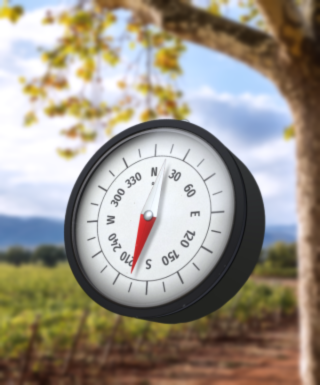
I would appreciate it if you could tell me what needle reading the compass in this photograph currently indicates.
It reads 195 °
